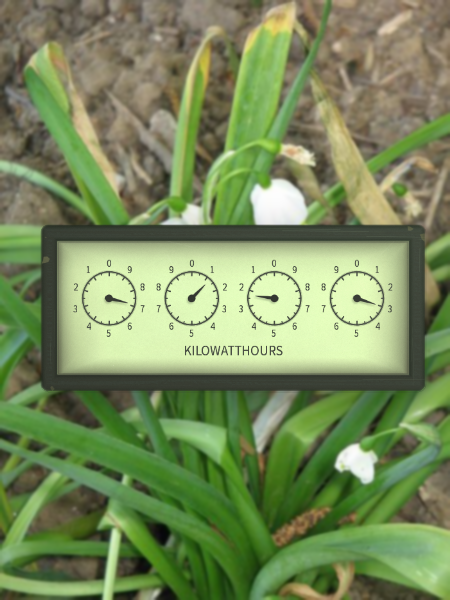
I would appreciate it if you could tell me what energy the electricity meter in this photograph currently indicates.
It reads 7123 kWh
